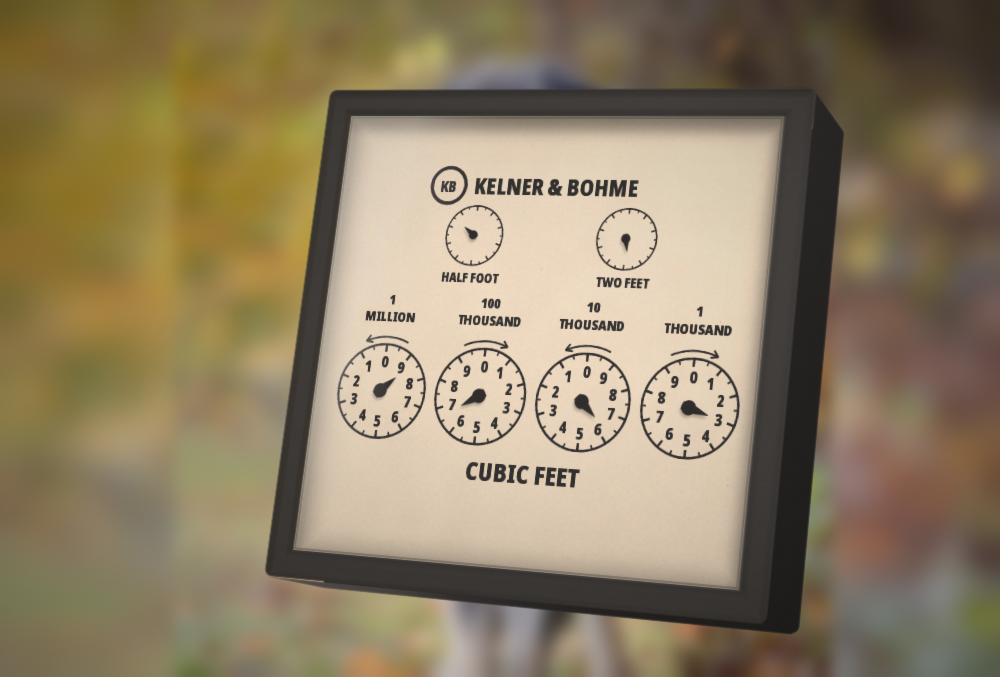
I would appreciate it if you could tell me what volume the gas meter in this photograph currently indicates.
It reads 866300 ft³
